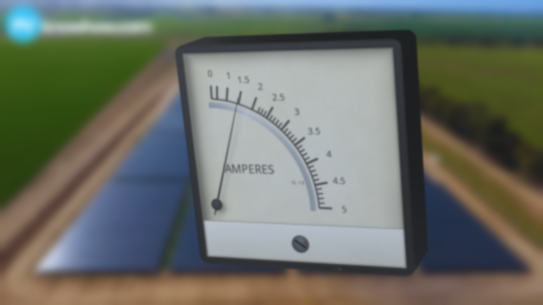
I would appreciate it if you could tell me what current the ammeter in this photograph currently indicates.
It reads 1.5 A
